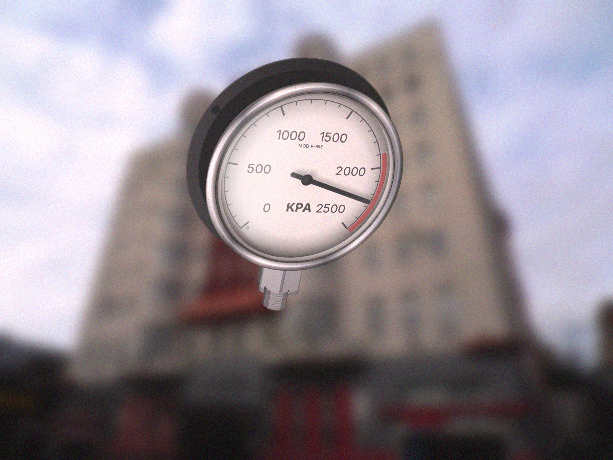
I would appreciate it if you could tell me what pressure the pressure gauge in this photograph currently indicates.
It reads 2250 kPa
